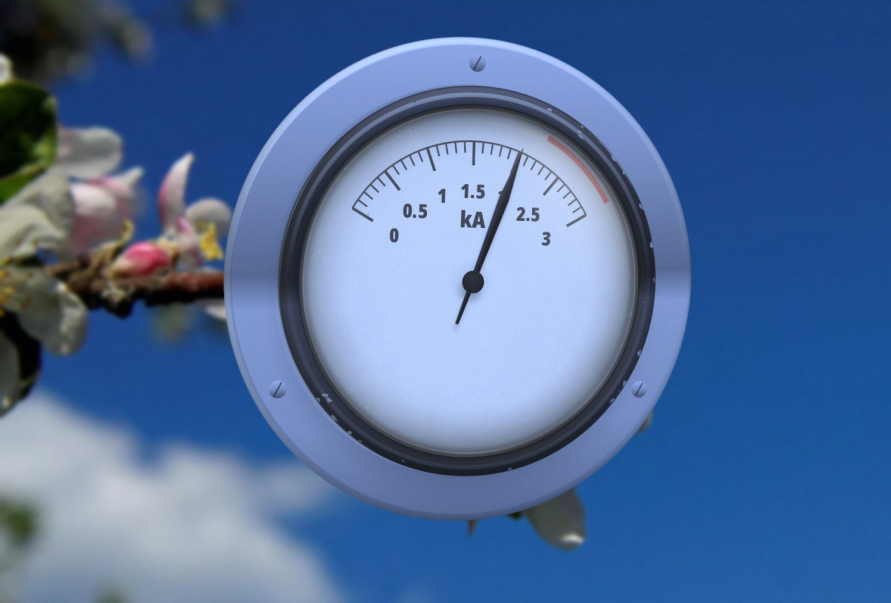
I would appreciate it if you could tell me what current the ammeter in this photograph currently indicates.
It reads 2 kA
